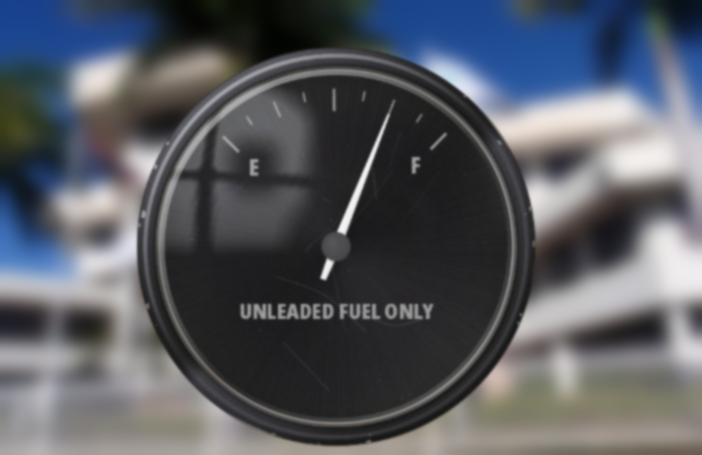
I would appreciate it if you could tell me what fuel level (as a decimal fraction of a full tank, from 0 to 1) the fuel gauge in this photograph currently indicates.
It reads 0.75
